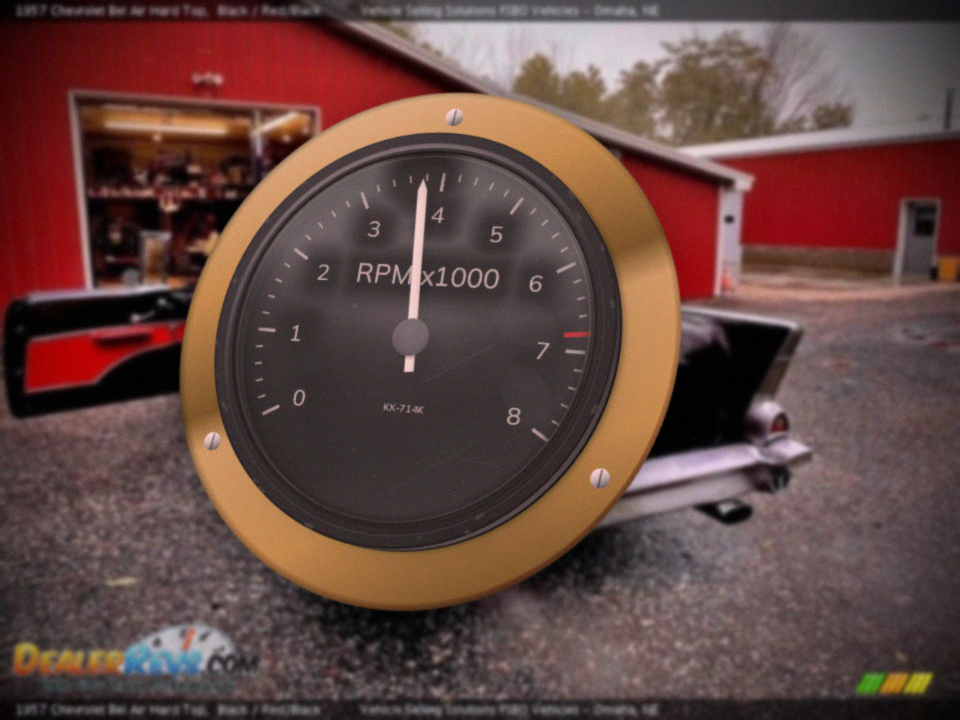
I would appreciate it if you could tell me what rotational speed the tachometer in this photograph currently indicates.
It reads 3800 rpm
